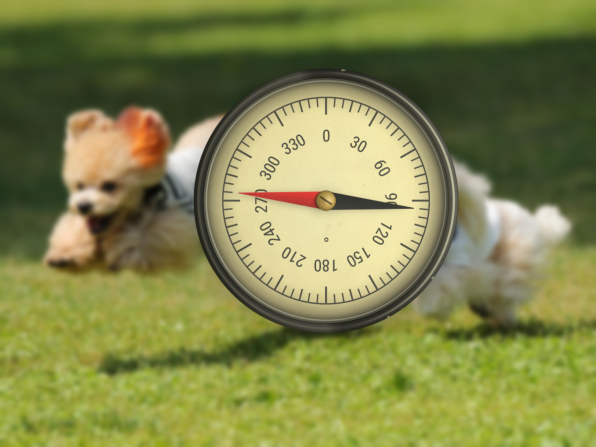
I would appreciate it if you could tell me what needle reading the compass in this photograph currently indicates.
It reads 275 °
